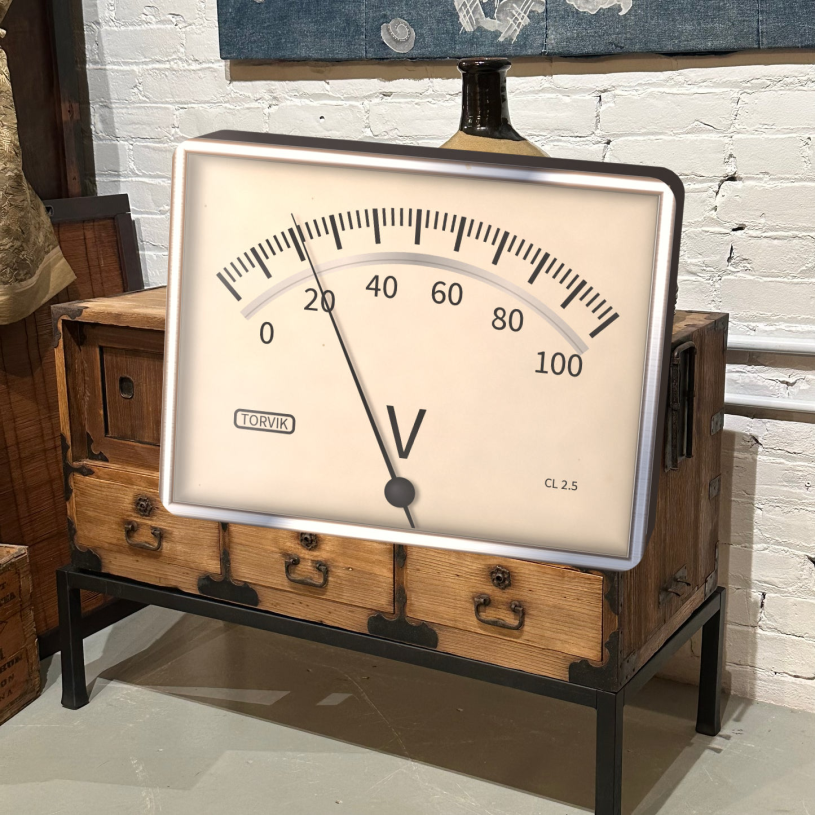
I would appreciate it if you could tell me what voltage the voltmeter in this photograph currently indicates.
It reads 22 V
